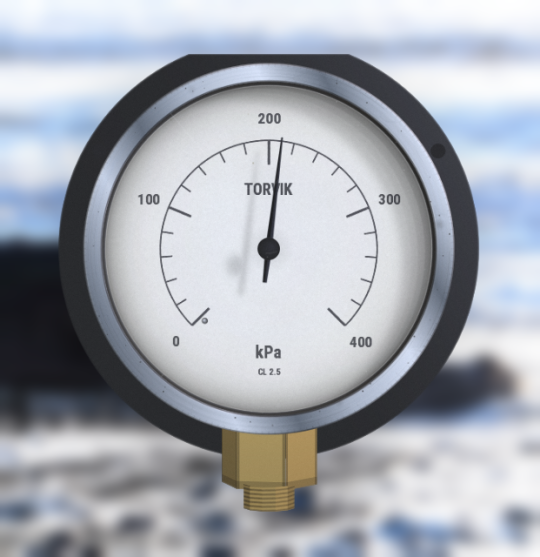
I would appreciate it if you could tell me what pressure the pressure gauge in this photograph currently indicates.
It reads 210 kPa
